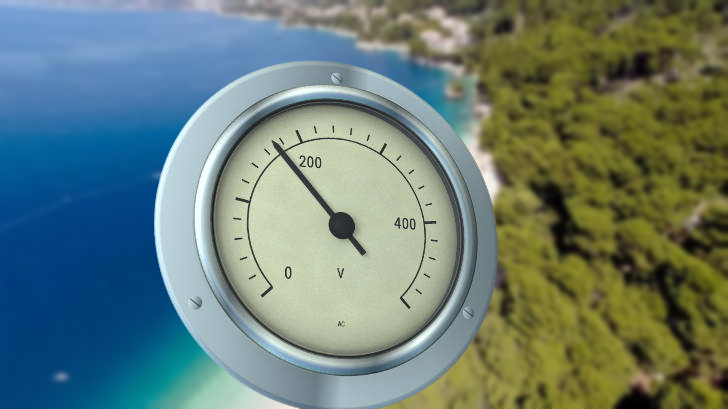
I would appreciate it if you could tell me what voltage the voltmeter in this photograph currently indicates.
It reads 170 V
